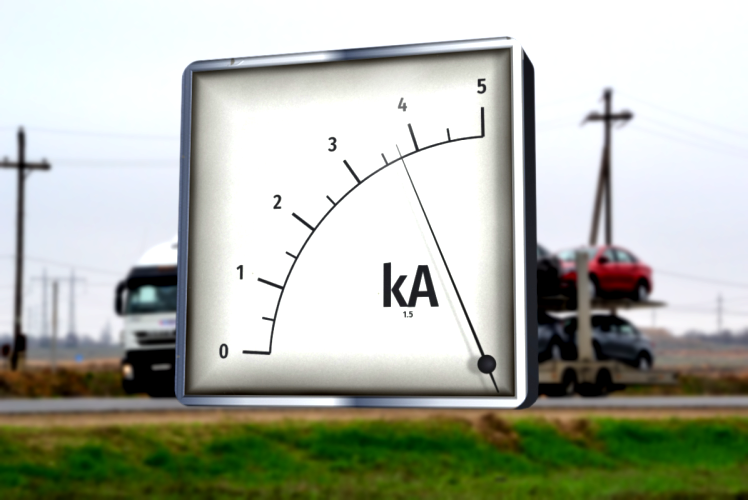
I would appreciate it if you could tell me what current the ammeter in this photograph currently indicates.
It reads 3.75 kA
